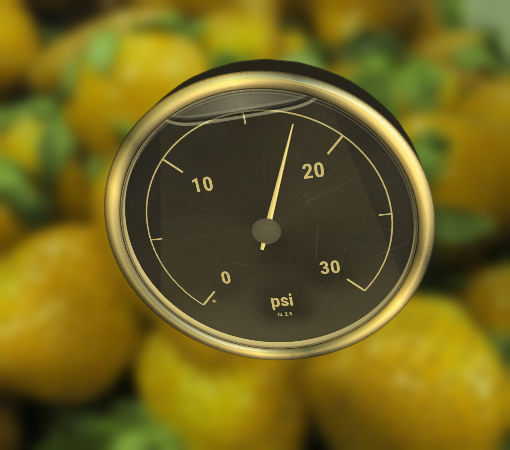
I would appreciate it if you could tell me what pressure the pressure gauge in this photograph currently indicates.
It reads 17.5 psi
